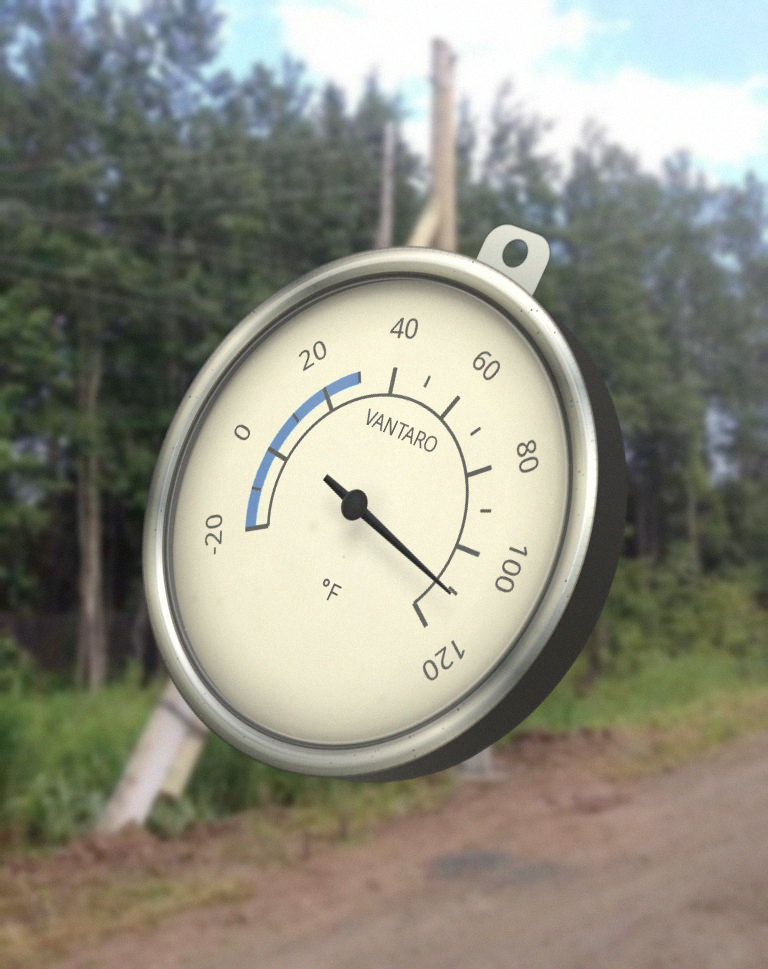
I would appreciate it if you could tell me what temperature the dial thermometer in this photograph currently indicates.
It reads 110 °F
